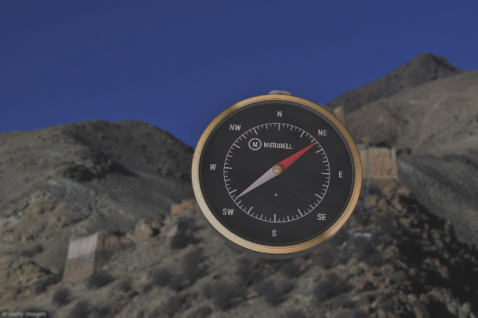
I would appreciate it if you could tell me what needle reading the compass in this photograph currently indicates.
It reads 50 °
